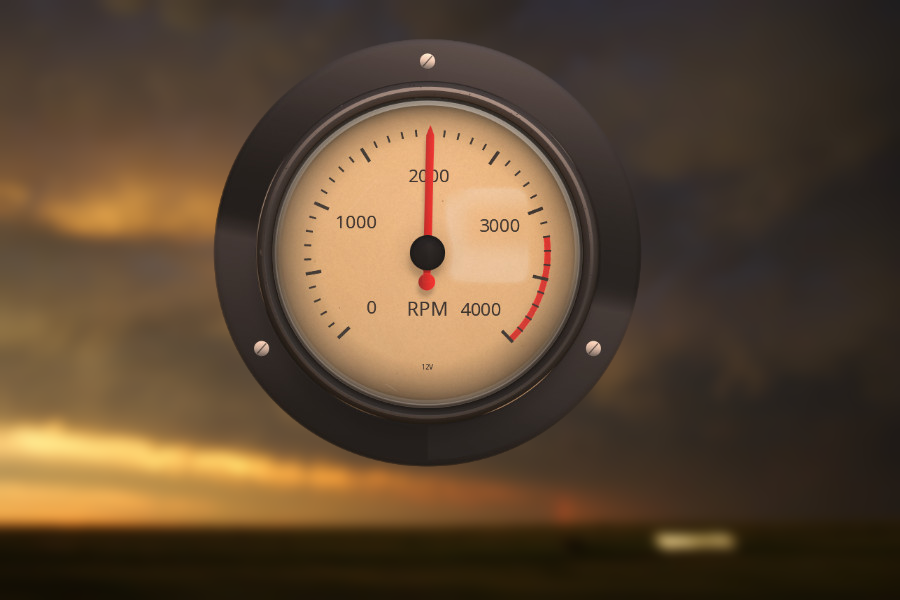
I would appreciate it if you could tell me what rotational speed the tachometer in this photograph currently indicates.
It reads 2000 rpm
